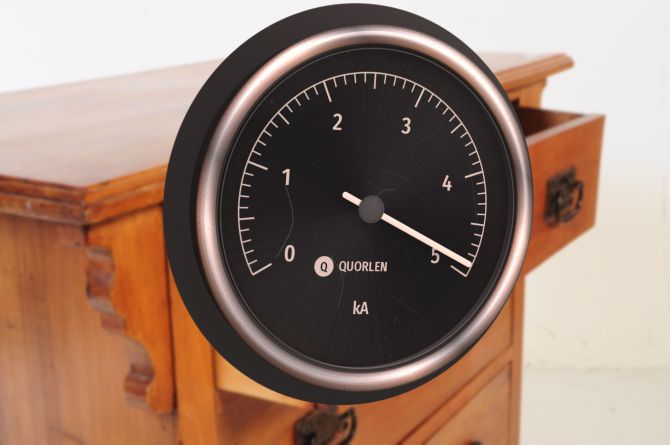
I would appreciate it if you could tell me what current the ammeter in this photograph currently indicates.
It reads 4.9 kA
